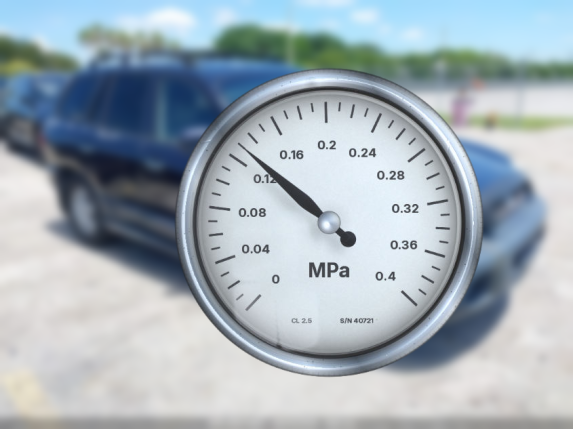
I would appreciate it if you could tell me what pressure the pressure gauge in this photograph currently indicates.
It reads 0.13 MPa
